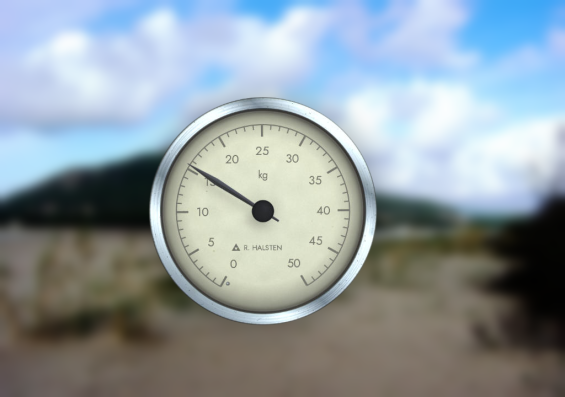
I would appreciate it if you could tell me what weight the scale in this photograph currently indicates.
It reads 15.5 kg
